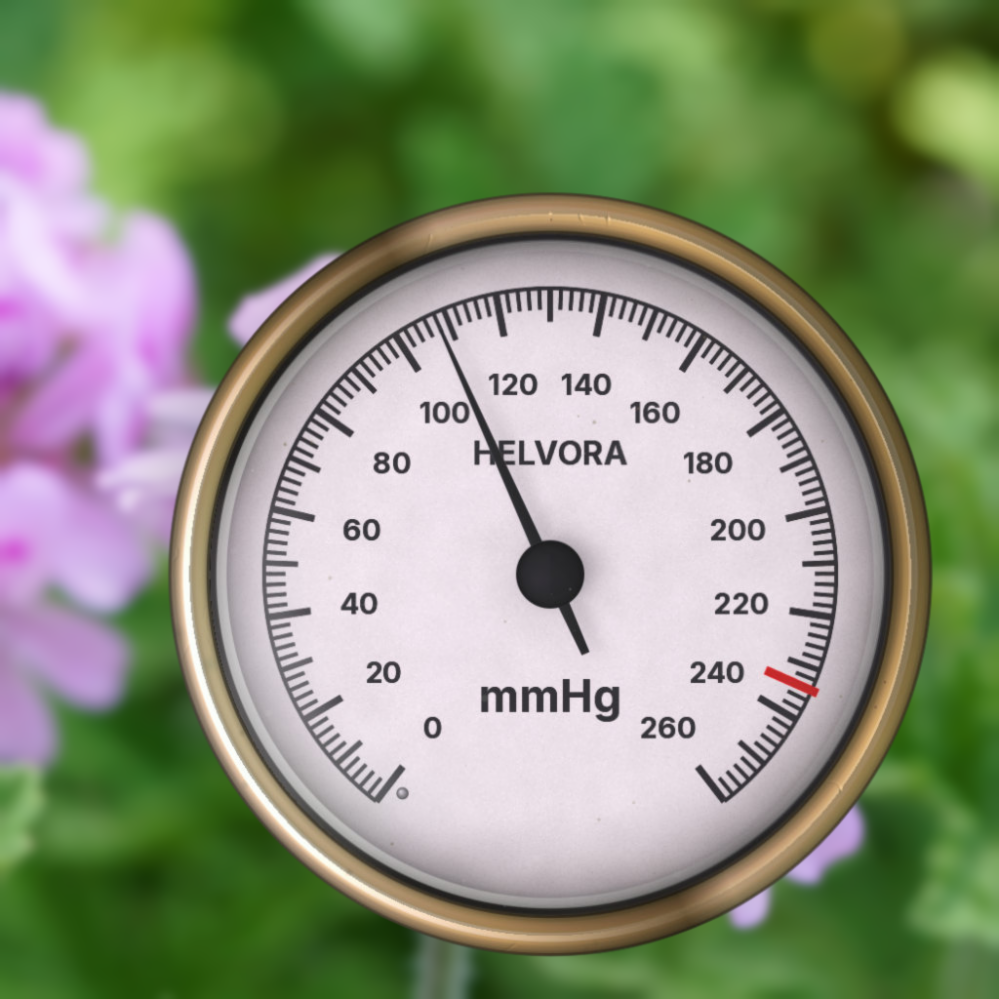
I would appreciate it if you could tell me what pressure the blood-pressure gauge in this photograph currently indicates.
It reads 108 mmHg
